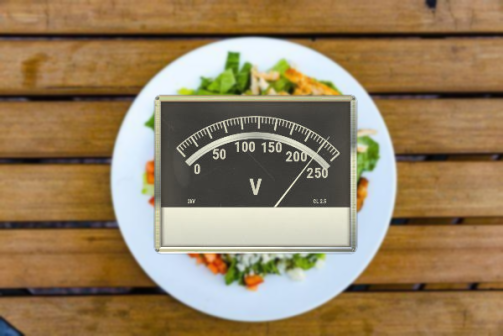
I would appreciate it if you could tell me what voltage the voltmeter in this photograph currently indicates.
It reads 225 V
